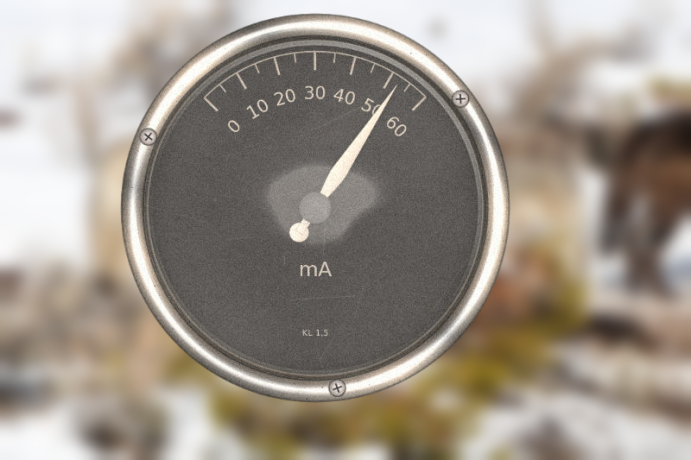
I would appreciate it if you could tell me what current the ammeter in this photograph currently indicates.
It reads 52.5 mA
